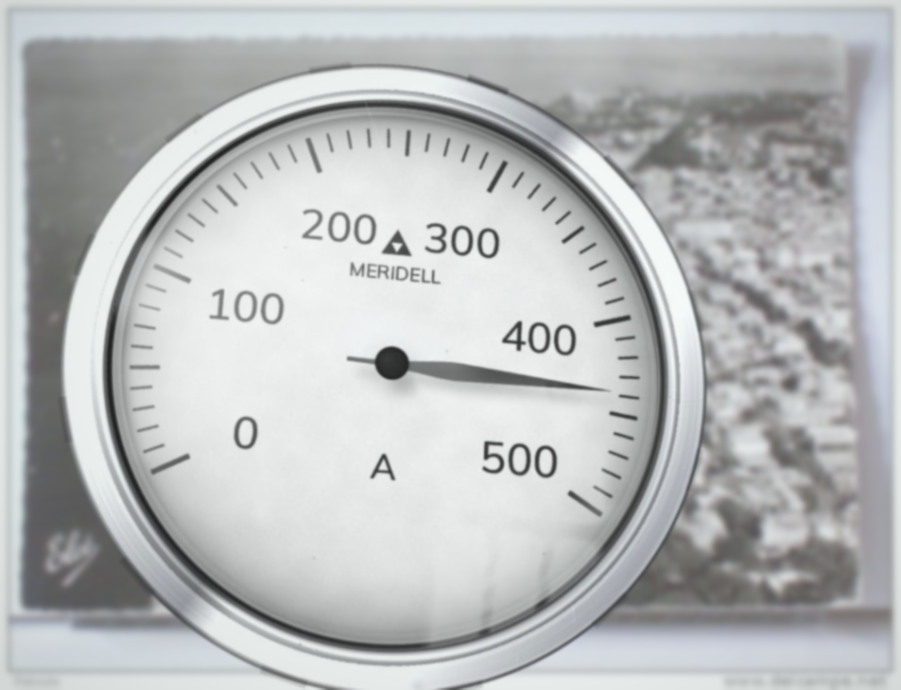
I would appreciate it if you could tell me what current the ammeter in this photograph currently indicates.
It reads 440 A
